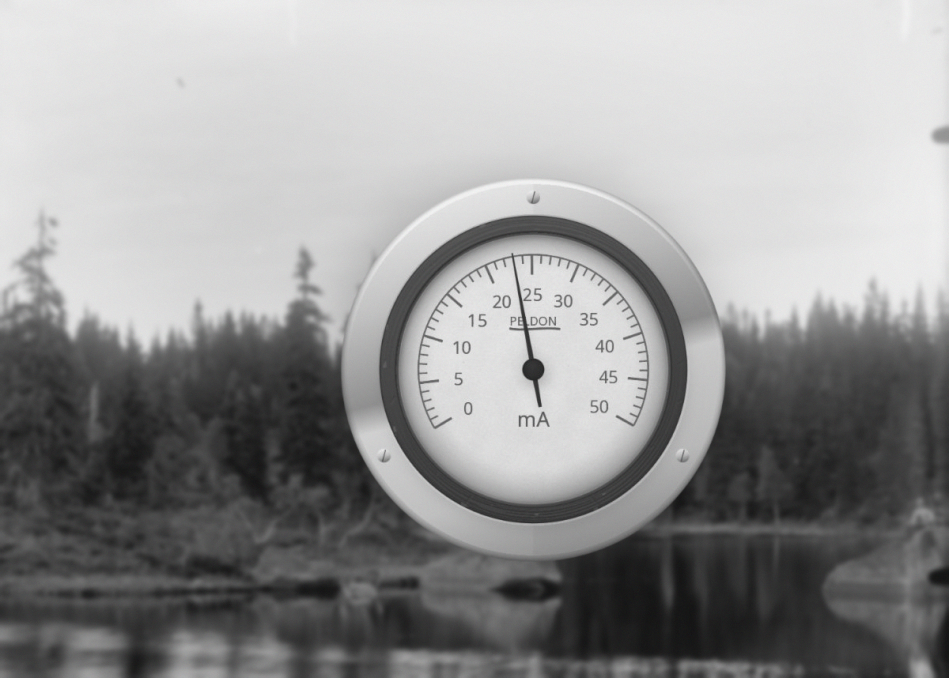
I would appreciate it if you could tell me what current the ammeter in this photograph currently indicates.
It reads 23 mA
